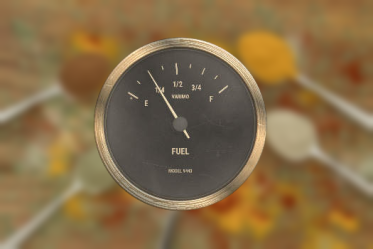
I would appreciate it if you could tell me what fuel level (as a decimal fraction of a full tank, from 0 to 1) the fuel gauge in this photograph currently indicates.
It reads 0.25
